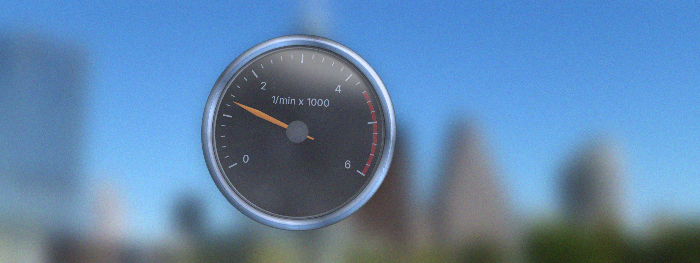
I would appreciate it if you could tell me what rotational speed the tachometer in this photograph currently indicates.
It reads 1300 rpm
